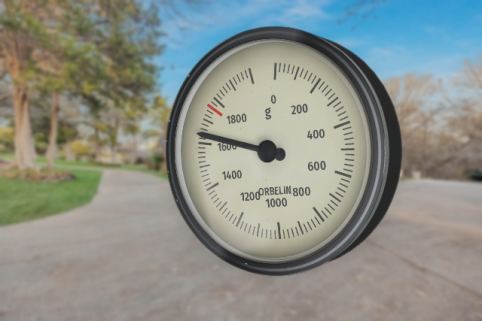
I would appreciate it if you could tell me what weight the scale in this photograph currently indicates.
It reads 1640 g
